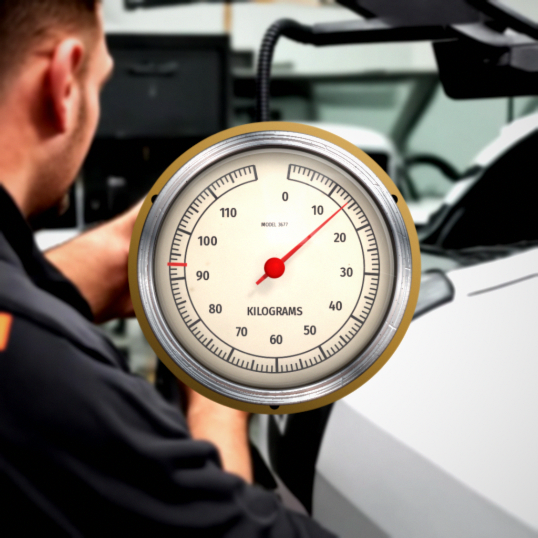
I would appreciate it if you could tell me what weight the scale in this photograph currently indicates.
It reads 14 kg
